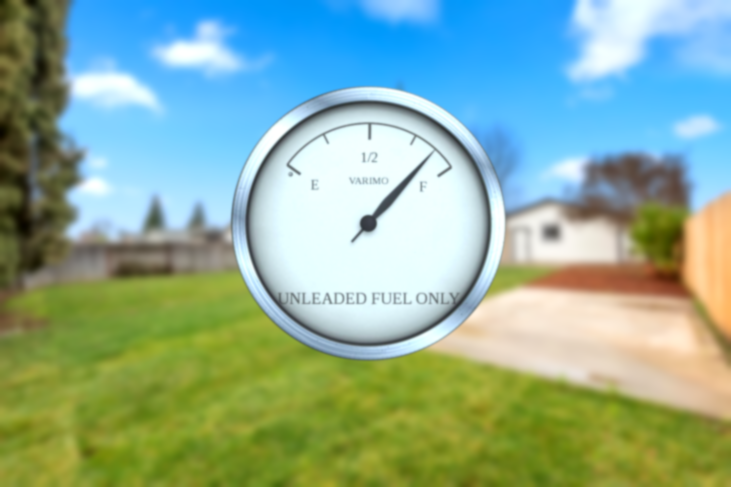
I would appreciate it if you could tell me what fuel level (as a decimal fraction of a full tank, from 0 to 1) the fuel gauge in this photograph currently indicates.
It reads 0.875
